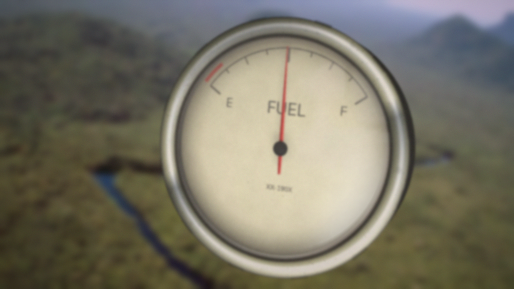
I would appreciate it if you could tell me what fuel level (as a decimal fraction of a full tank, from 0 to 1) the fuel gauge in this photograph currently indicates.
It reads 0.5
